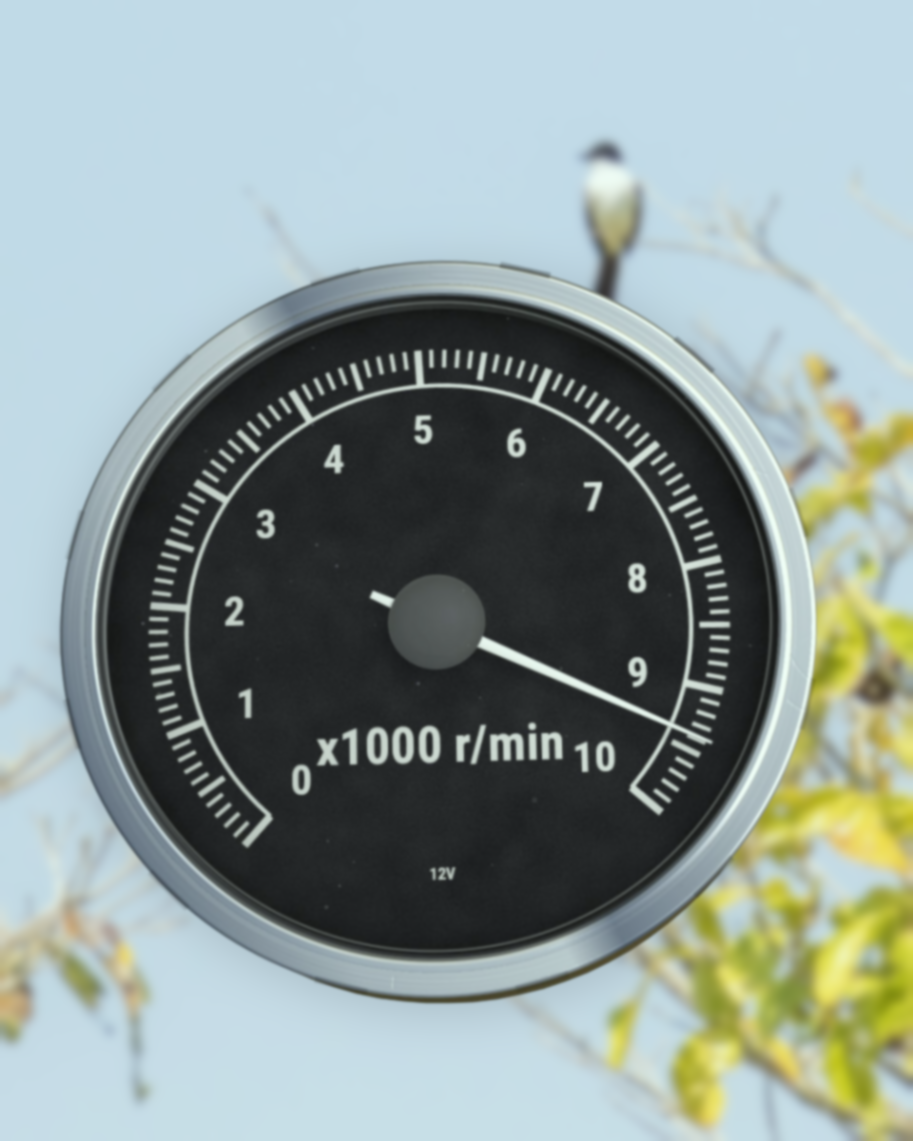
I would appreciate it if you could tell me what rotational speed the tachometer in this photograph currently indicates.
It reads 9400 rpm
